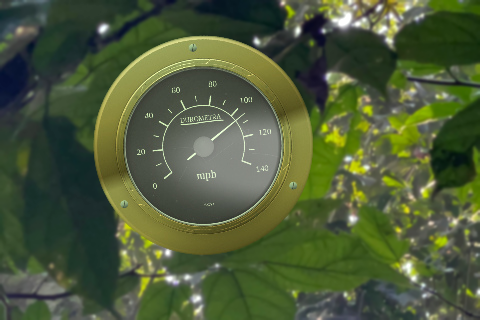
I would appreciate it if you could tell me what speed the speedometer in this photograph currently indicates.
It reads 105 mph
